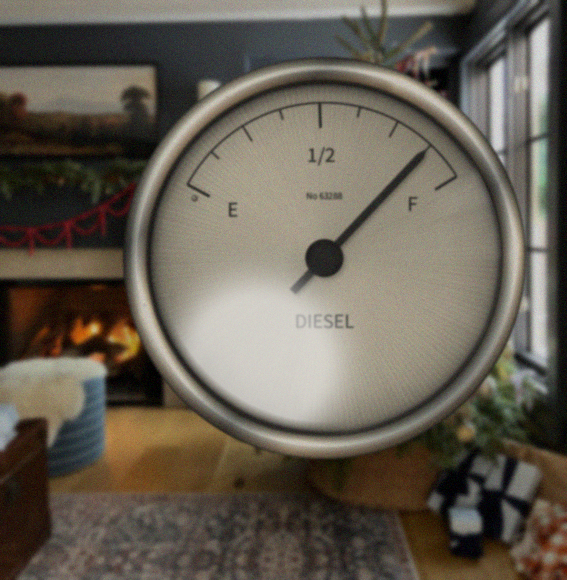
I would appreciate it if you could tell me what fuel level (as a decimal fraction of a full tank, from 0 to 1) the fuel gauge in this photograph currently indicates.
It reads 0.875
